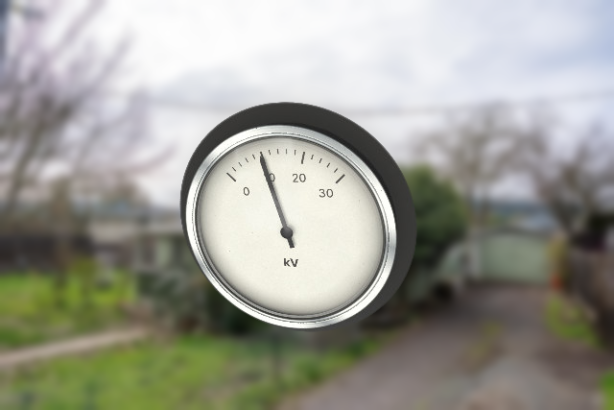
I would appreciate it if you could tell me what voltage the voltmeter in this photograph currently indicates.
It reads 10 kV
